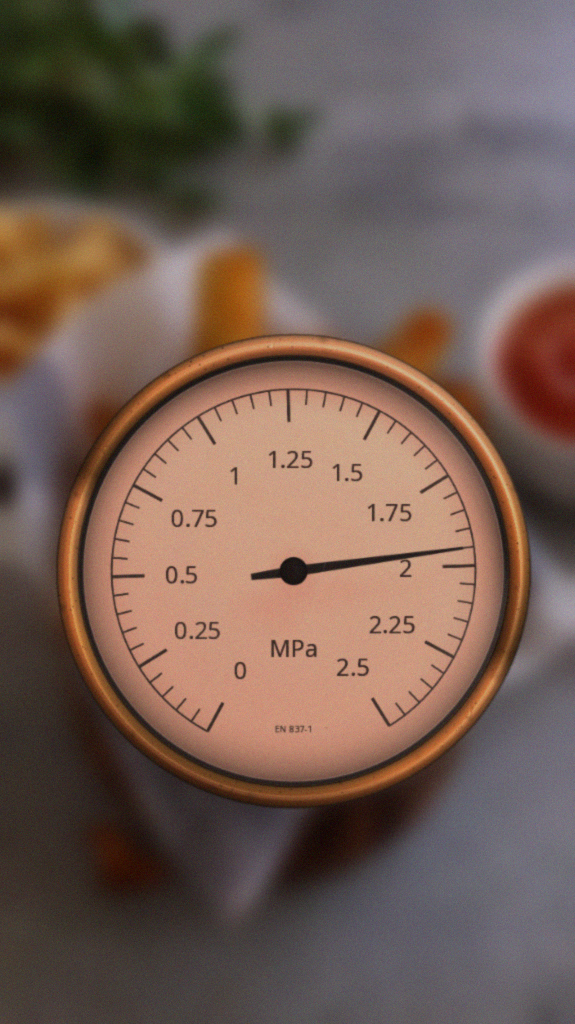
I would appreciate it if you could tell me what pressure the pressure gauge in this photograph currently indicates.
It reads 1.95 MPa
